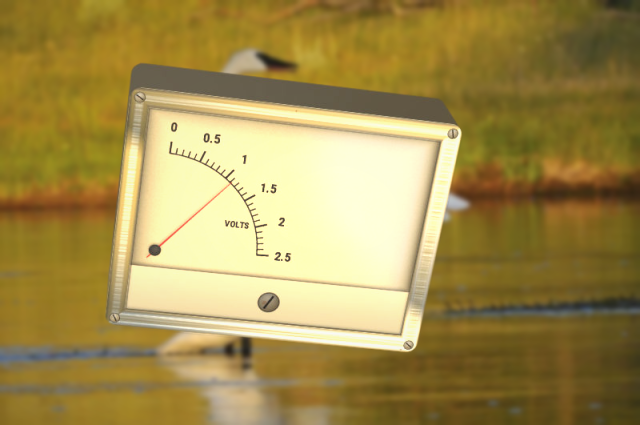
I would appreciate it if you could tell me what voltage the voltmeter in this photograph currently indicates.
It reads 1.1 V
